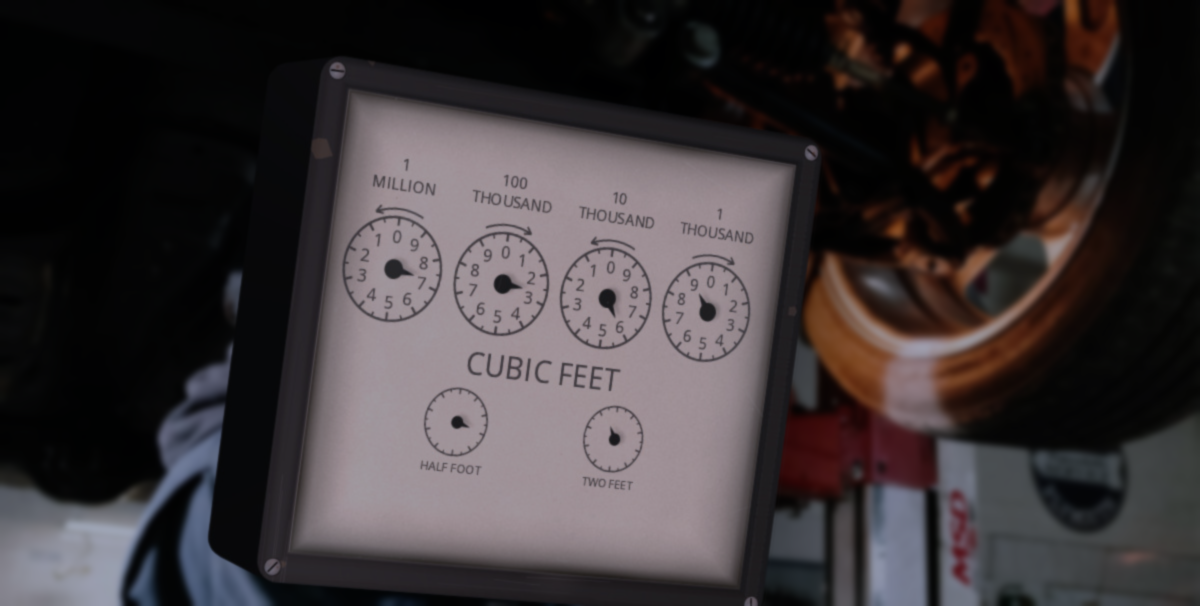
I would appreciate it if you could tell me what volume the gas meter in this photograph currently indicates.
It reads 725900 ft³
